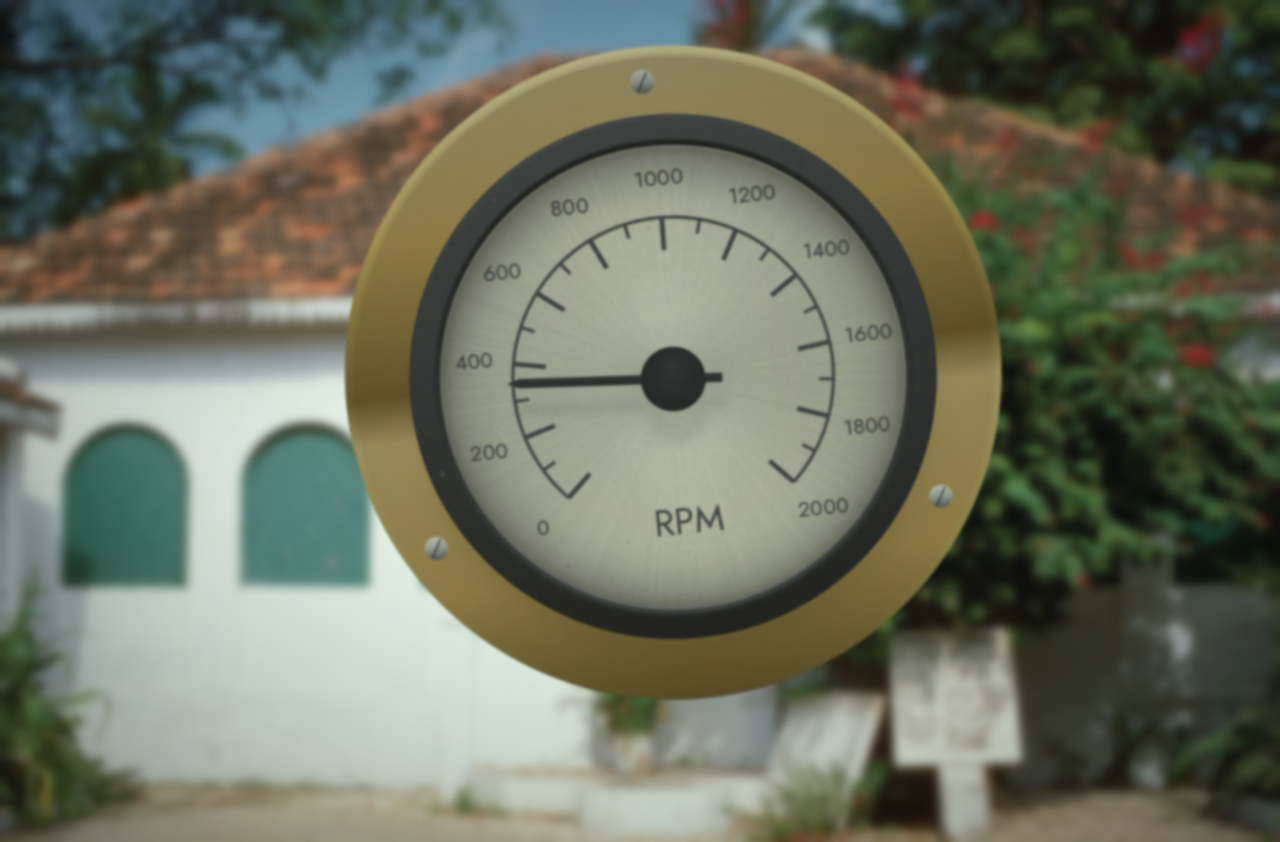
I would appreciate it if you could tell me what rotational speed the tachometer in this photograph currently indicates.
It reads 350 rpm
